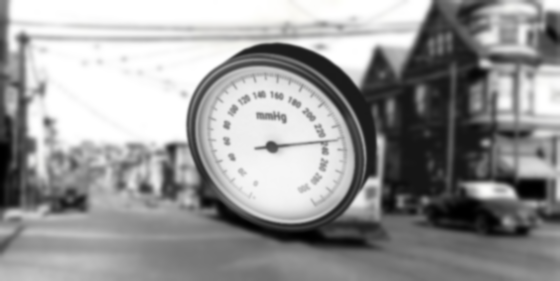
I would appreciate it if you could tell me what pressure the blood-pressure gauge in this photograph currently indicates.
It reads 230 mmHg
